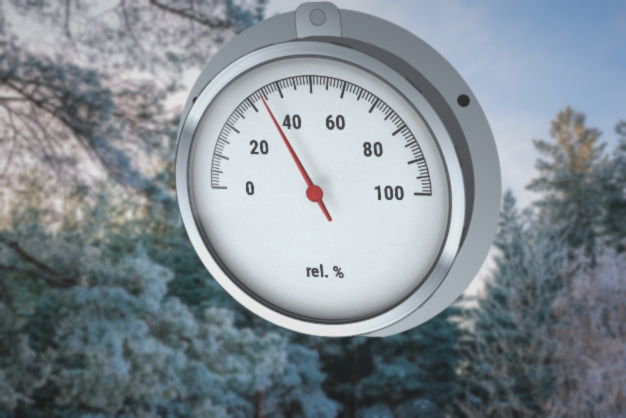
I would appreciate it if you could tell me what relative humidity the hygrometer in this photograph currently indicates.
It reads 35 %
